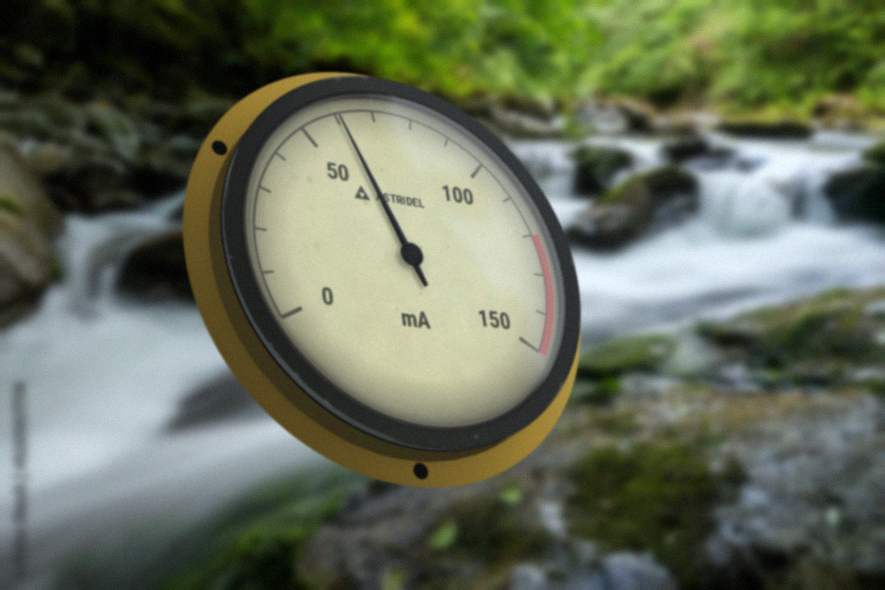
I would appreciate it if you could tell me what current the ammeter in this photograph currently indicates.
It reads 60 mA
